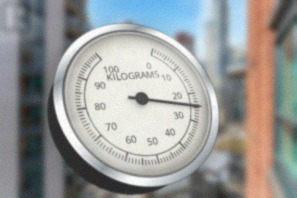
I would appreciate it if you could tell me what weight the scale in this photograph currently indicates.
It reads 25 kg
